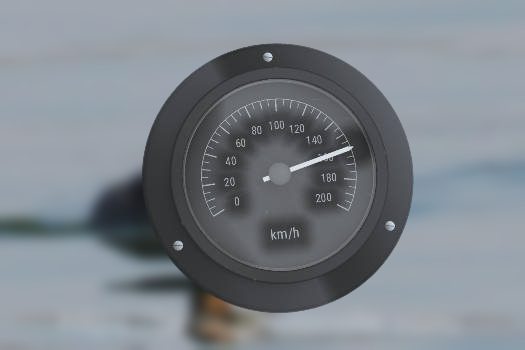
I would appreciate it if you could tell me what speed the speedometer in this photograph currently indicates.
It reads 160 km/h
